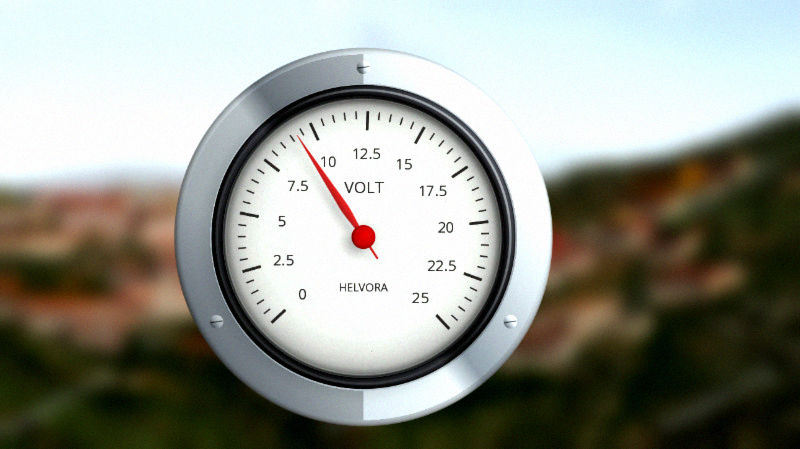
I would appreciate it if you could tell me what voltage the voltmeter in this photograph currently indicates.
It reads 9.25 V
